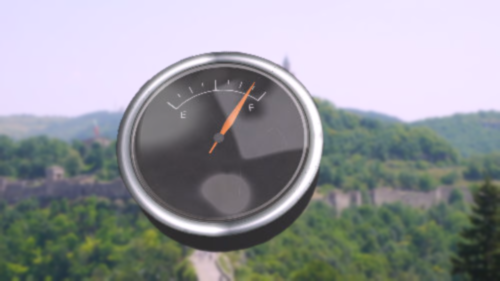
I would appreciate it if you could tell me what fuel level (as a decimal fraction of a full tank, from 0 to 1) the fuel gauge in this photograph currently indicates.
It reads 0.875
